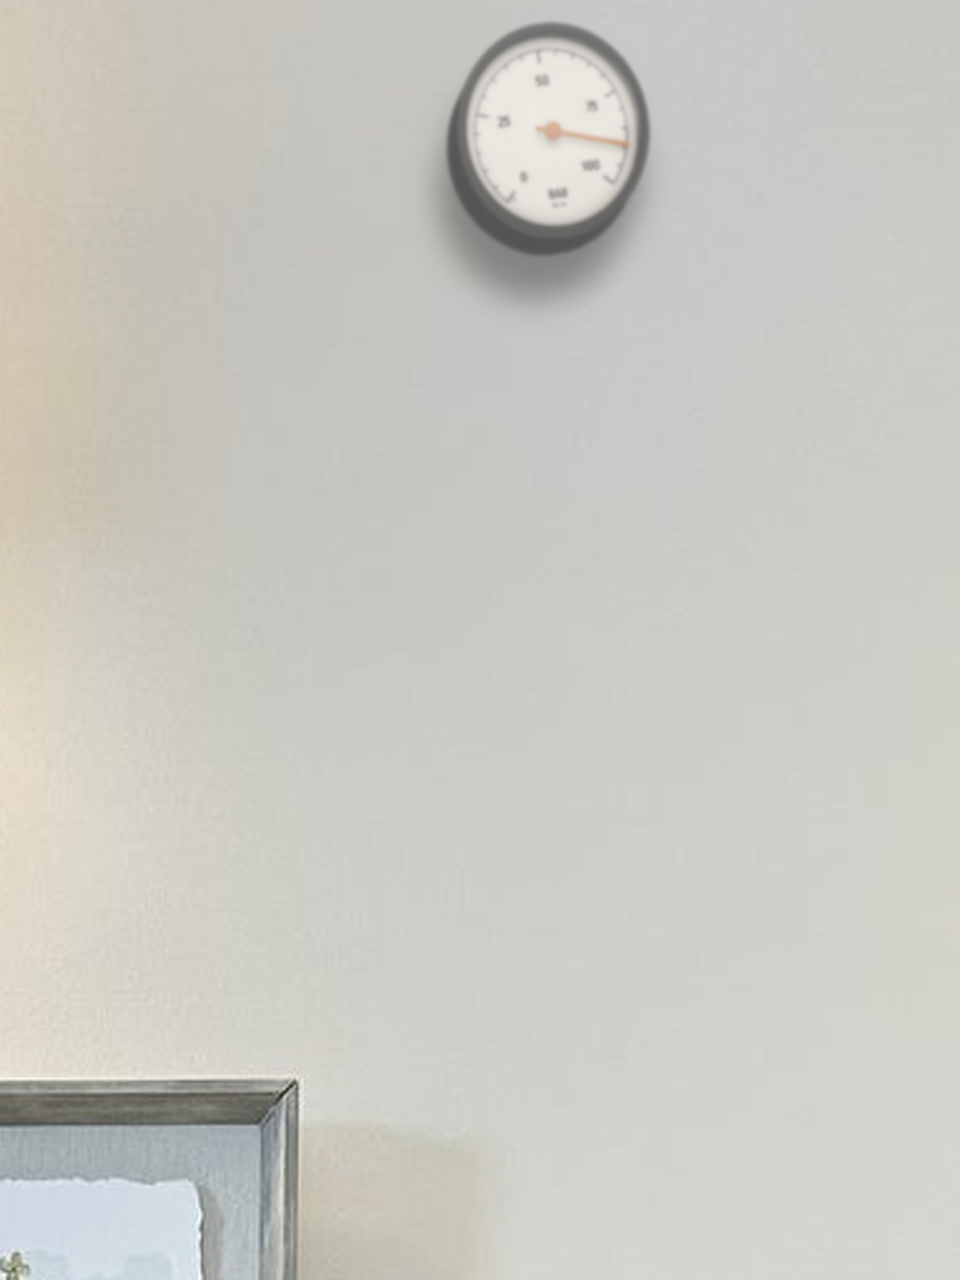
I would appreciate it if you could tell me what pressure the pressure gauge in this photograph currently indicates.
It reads 90 bar
